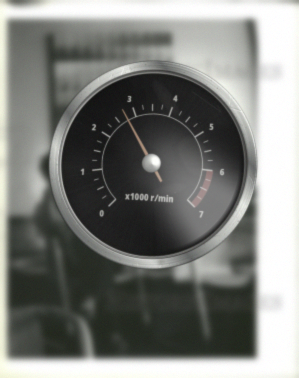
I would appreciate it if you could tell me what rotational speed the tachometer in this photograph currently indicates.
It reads 2750 rpm
